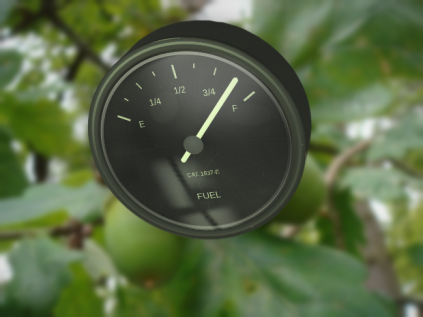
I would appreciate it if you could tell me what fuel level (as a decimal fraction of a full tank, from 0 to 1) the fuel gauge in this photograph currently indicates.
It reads 0.875
